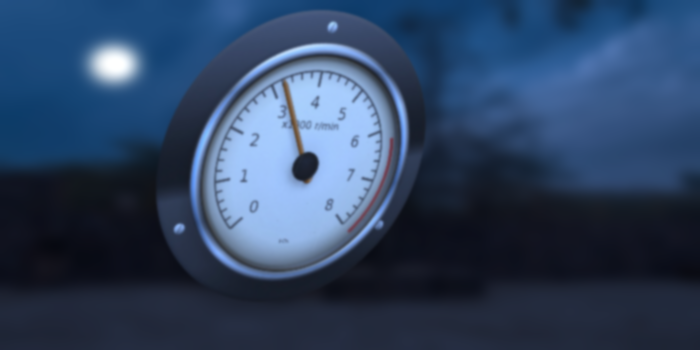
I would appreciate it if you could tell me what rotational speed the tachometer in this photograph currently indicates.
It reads 3200 rpm
